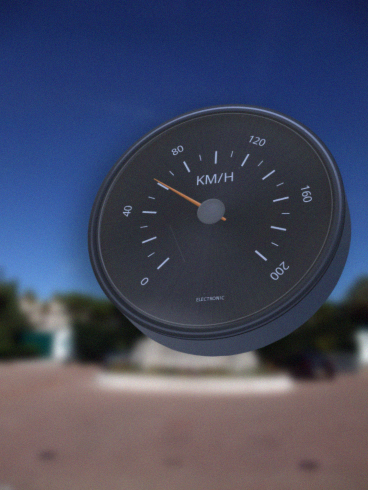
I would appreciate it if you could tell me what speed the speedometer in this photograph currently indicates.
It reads 60 km/h
